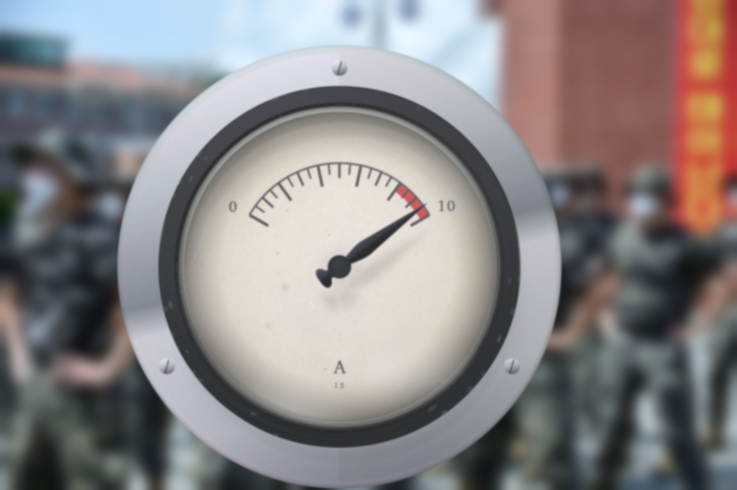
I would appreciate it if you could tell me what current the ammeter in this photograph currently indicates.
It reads 9.5 A
